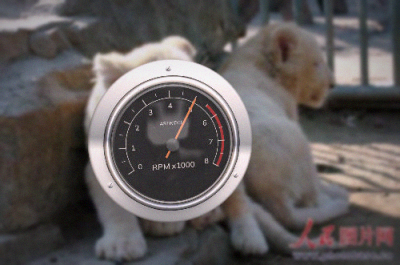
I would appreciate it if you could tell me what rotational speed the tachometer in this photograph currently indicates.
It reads 5000 rpm
